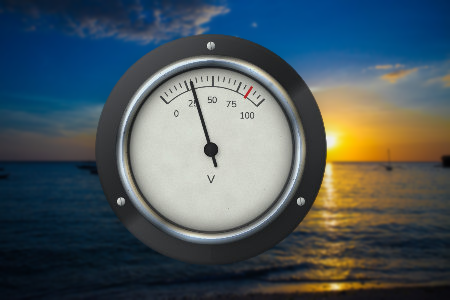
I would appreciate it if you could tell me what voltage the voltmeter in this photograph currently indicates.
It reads 30 V
